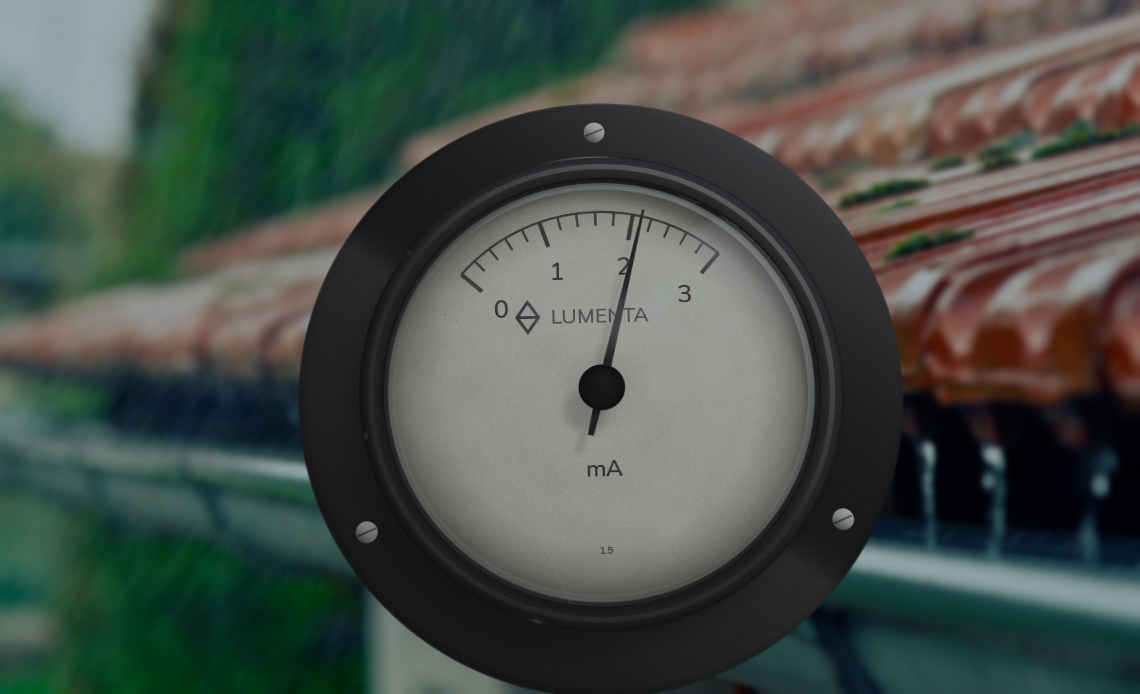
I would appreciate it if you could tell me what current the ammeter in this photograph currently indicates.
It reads 2.1 mA
